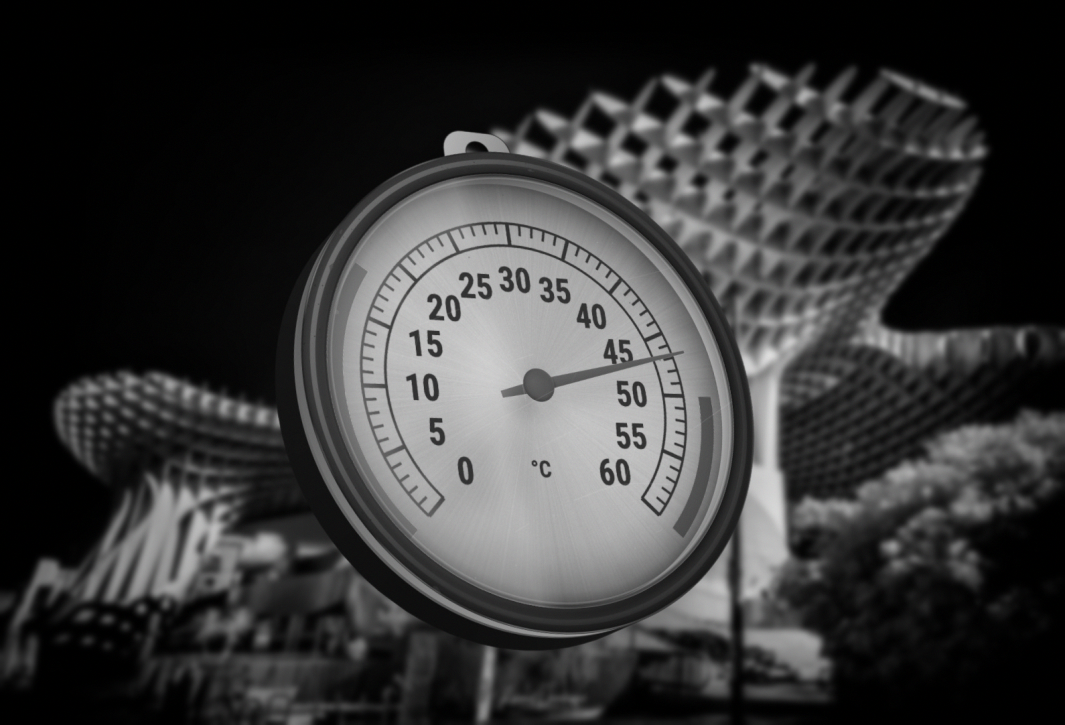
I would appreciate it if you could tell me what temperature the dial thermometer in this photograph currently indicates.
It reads 47 °C
